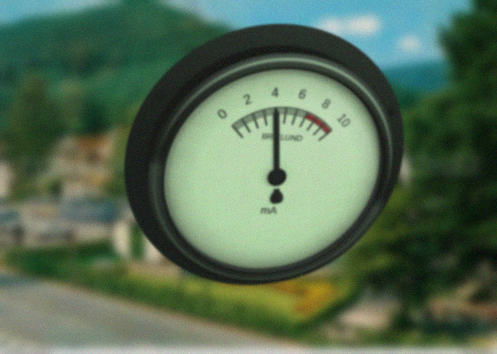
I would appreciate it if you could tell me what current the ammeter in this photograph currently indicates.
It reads 4 mA
